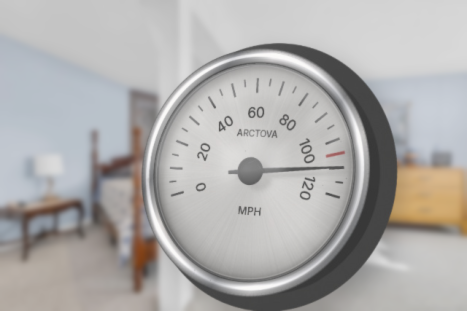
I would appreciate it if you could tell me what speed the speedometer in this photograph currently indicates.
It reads 110 mph
